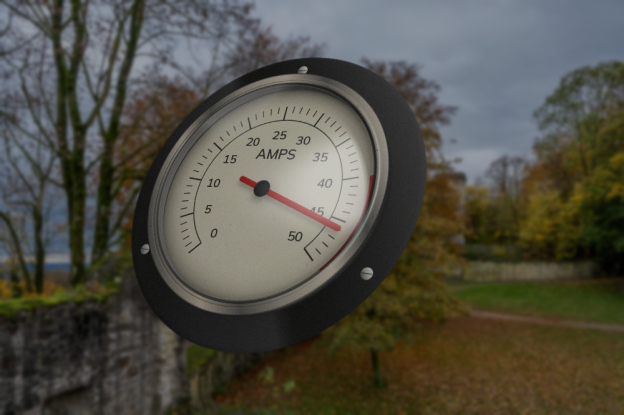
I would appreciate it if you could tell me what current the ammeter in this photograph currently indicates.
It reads 46 A
